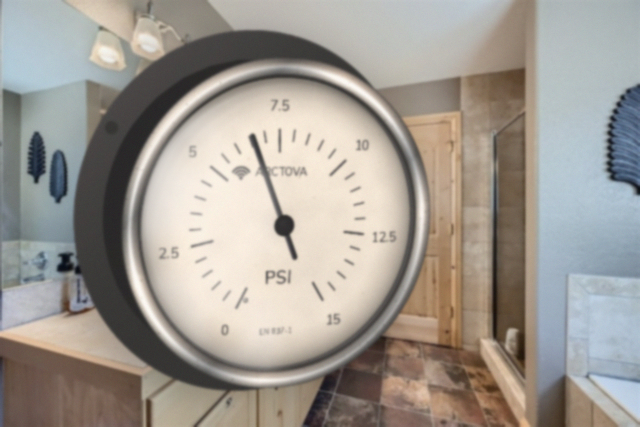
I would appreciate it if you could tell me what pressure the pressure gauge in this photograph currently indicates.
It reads 6.5 psi
